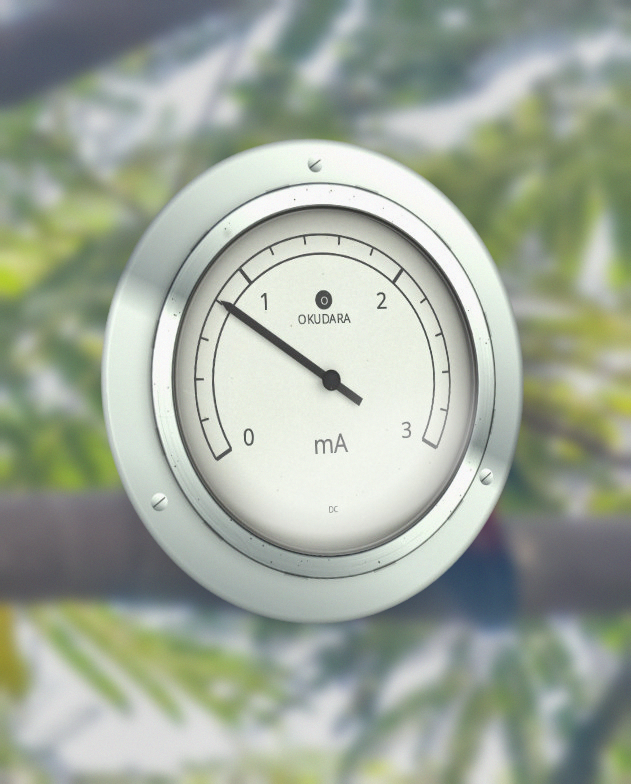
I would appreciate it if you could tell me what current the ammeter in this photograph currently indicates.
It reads 0.8 mA
